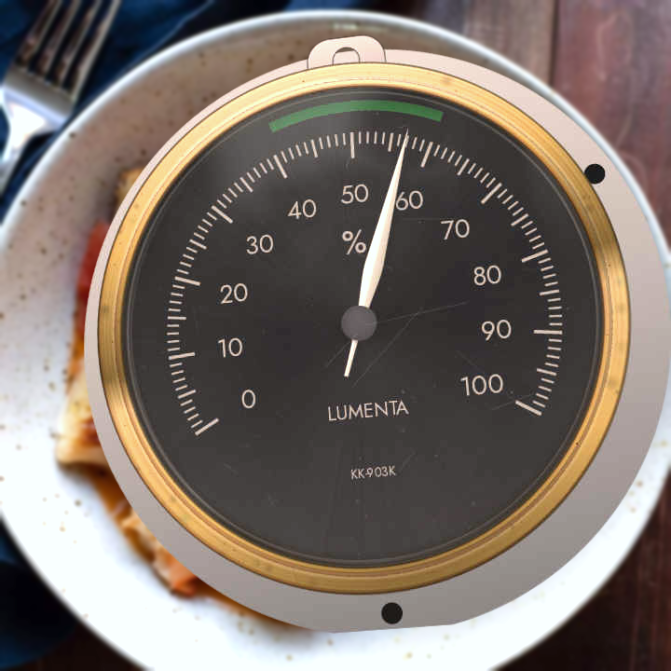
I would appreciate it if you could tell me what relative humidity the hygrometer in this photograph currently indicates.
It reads 57 %
